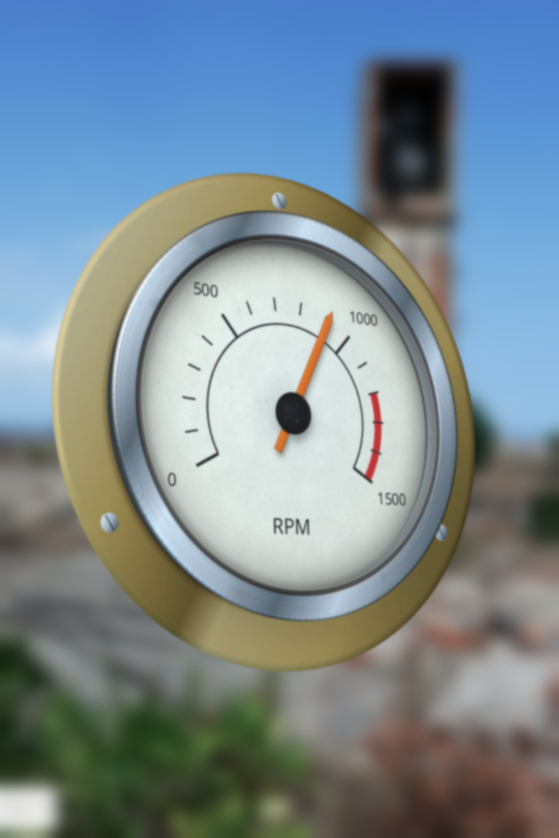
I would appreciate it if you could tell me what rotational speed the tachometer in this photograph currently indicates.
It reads 900 rpm
